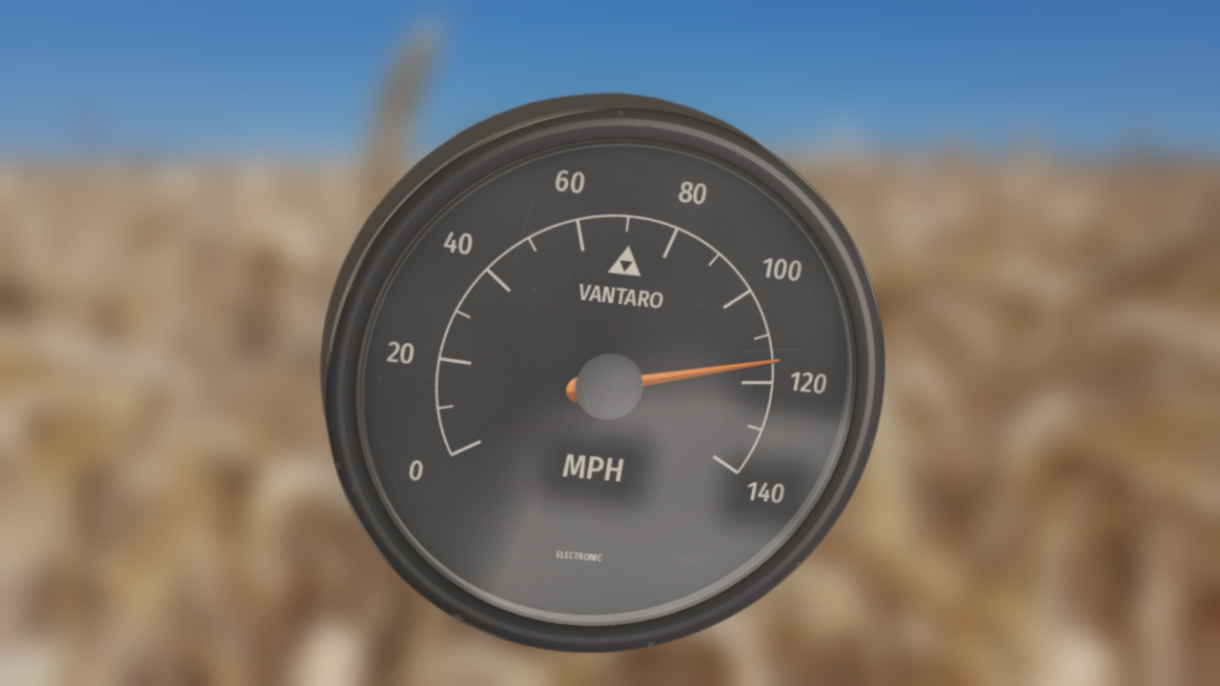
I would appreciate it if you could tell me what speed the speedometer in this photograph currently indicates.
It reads 115 mph
